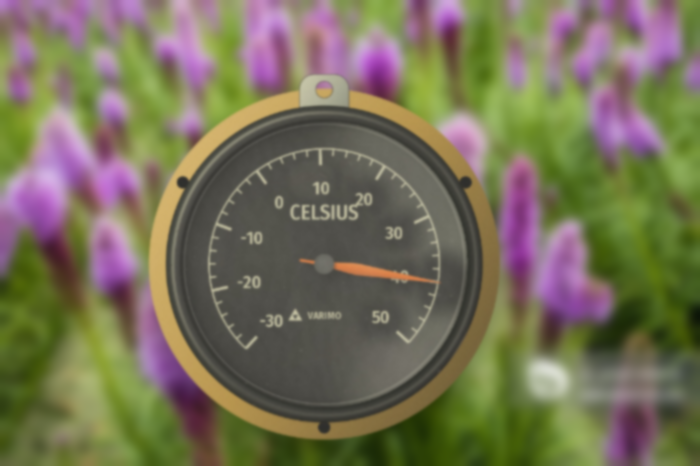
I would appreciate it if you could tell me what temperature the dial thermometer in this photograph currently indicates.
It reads 40 °C
